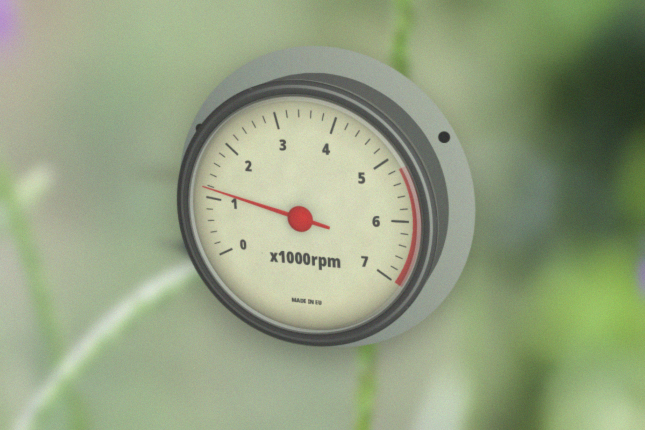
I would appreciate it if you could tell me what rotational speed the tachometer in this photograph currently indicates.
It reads 1200 rpm
